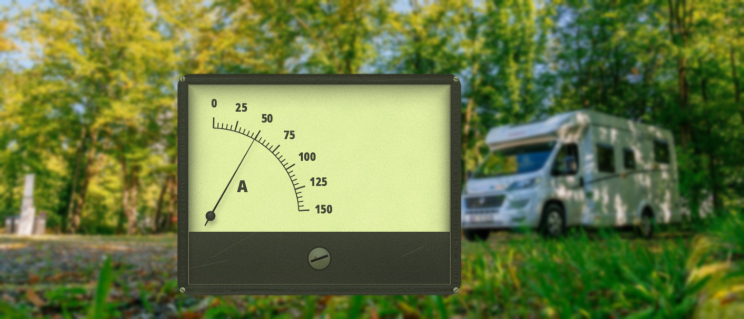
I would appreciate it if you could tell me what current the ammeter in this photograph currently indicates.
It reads 50 A
